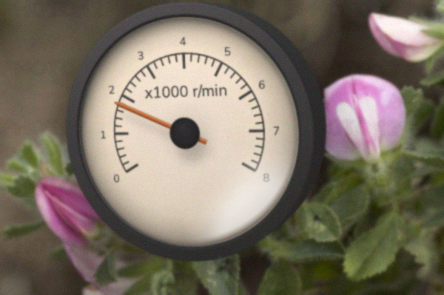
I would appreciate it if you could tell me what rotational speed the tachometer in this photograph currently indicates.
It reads 1800 rpm
